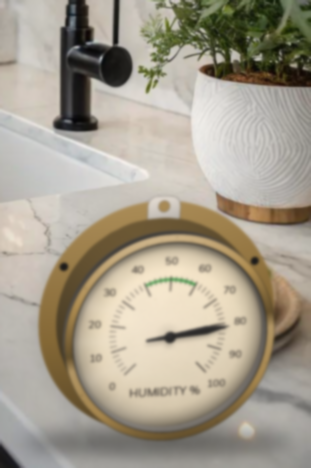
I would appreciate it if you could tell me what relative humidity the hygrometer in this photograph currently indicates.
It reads 80 %
